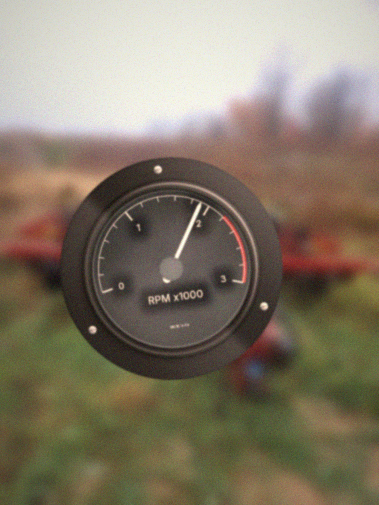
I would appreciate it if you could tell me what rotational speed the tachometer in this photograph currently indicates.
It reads 1900 rpm
